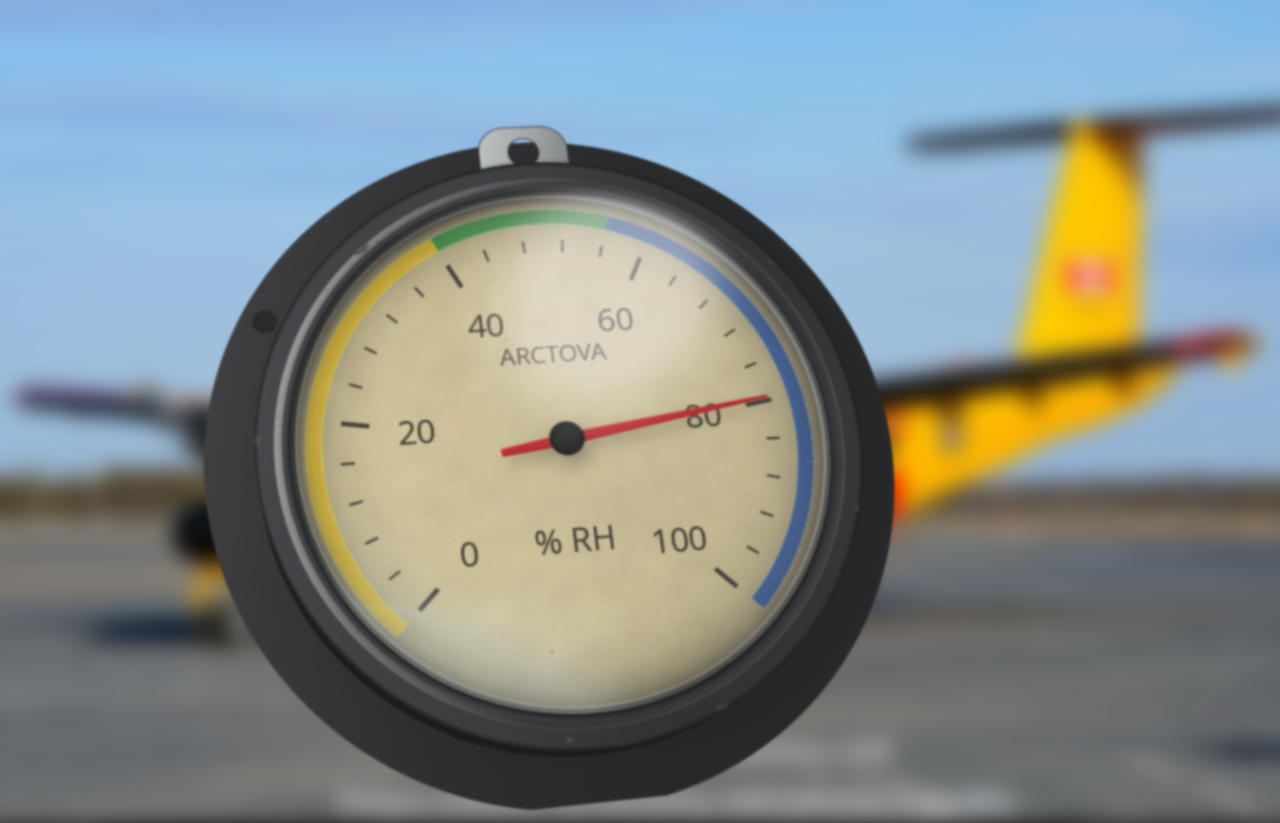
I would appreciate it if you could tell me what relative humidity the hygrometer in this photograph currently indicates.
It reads 80 %
